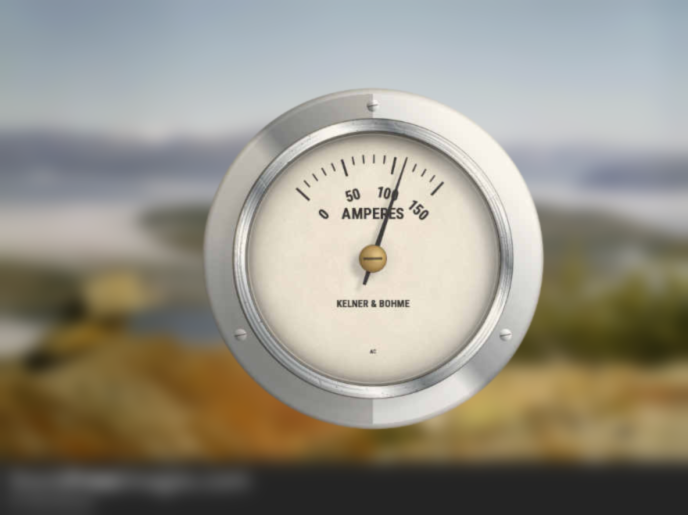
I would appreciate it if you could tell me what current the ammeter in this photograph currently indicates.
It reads 110 A
